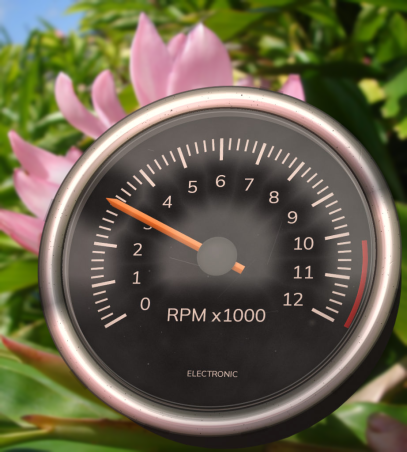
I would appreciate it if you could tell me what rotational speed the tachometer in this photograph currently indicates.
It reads 3000 rpm
